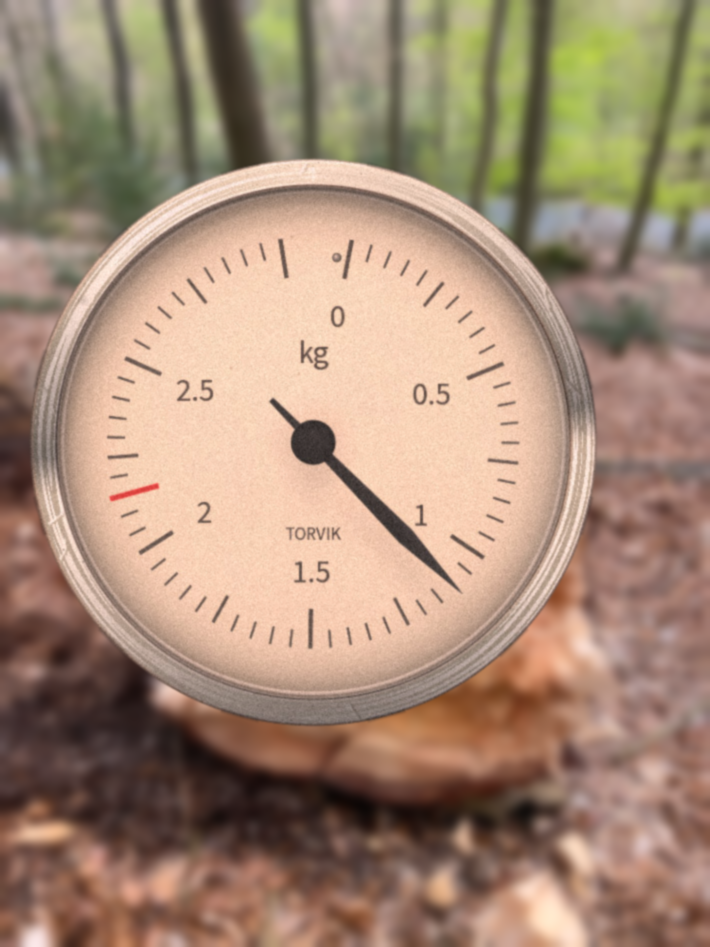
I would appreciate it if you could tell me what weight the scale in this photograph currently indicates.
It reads 1.1 kg
